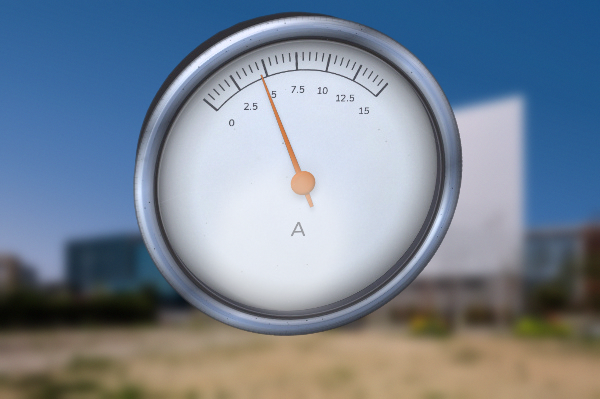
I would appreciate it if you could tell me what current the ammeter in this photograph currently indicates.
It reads 4.5 A
